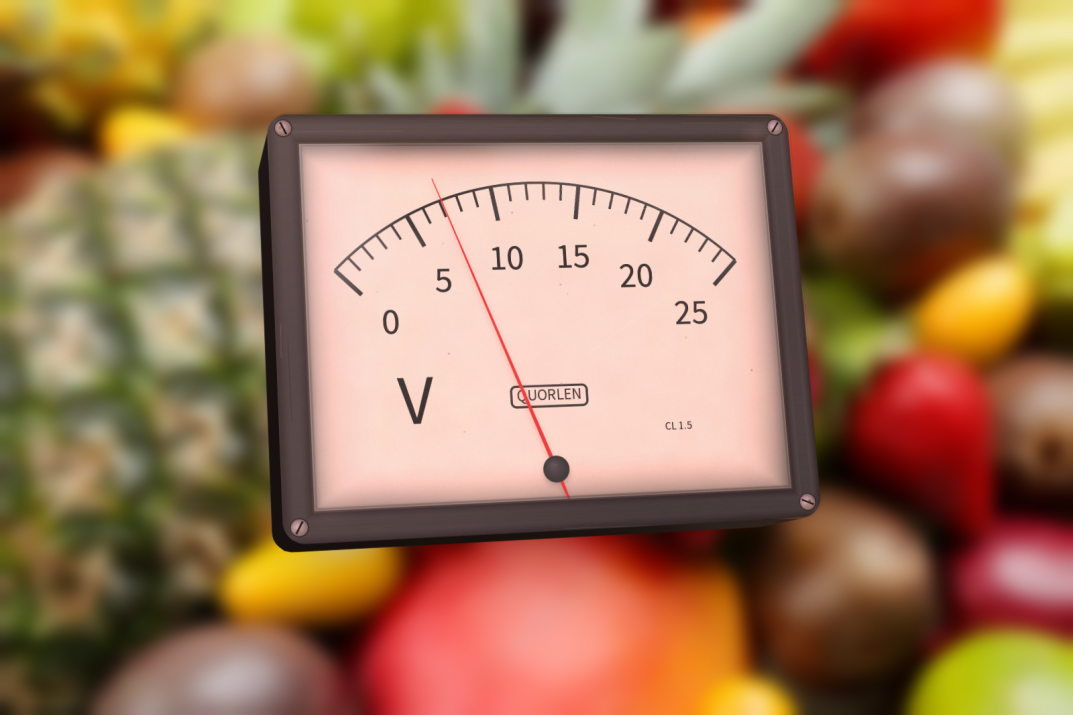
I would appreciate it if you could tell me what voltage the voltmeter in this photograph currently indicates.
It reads 7 V
